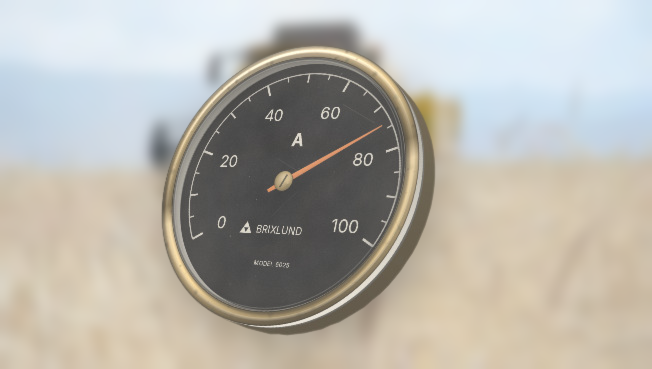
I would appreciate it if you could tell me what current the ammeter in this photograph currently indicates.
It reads 75 A
